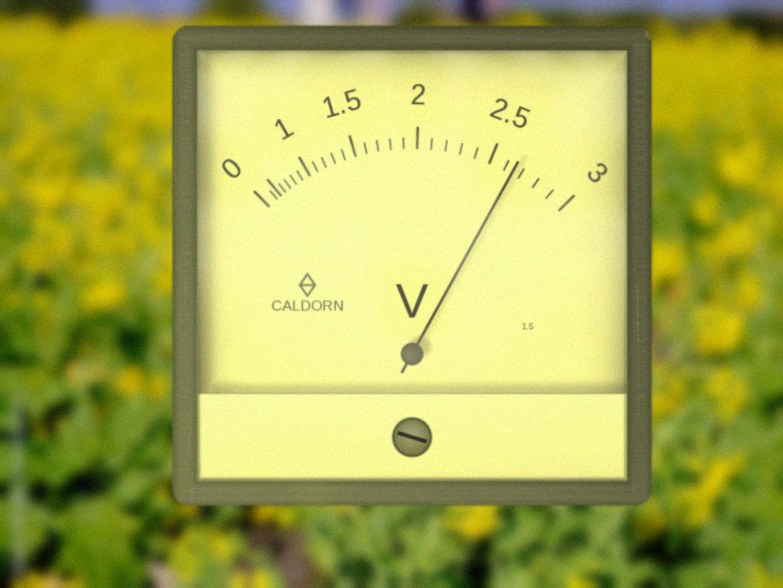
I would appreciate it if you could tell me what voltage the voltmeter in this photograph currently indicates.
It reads 2.65 V
